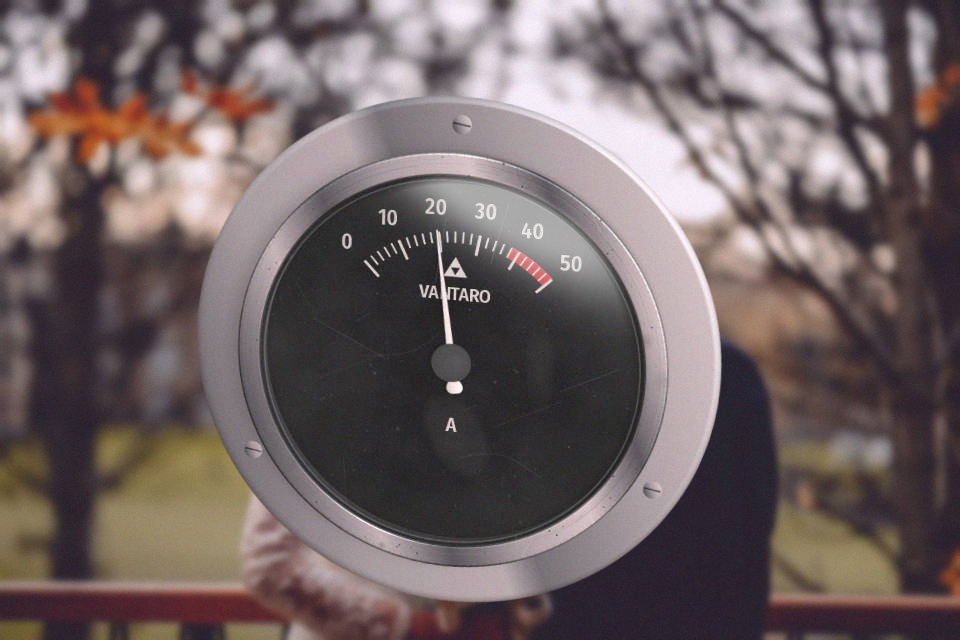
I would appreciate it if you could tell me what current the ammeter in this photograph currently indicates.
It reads 20 A
